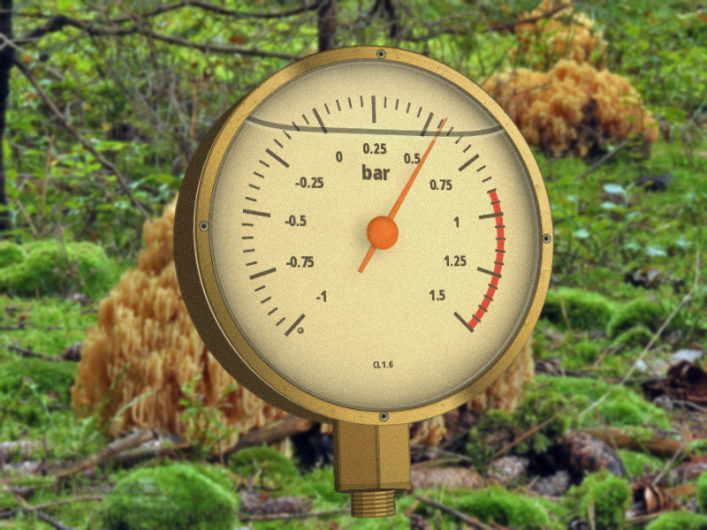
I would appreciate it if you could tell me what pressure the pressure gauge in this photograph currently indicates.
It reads 0.55 bar
